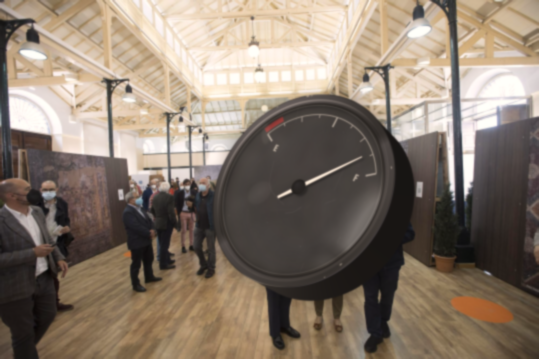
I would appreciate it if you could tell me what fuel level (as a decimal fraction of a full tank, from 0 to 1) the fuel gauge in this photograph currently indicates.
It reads 0.875
